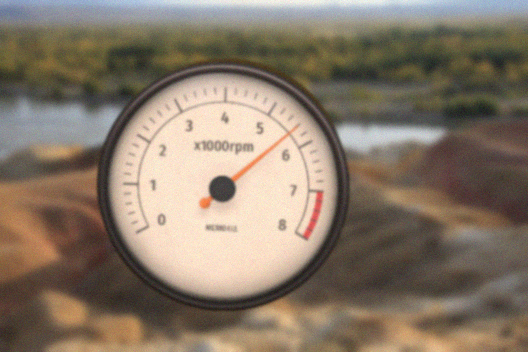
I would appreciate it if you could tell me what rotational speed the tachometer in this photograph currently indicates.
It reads 5600 rpm
